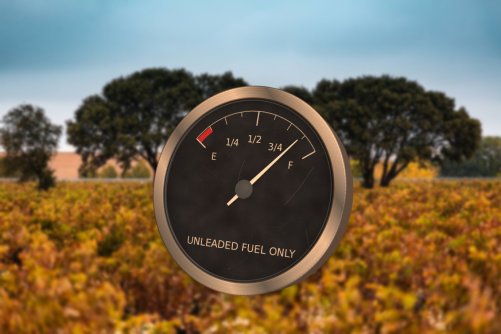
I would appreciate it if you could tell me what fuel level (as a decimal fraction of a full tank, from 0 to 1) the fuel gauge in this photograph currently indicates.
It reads 0.875
